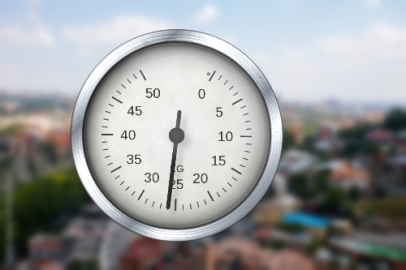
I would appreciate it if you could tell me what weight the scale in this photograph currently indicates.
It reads 26 kg
